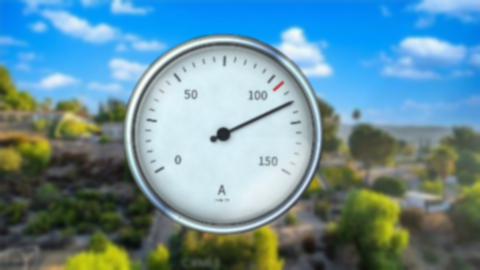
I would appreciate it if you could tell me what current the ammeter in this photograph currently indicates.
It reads 115 A
